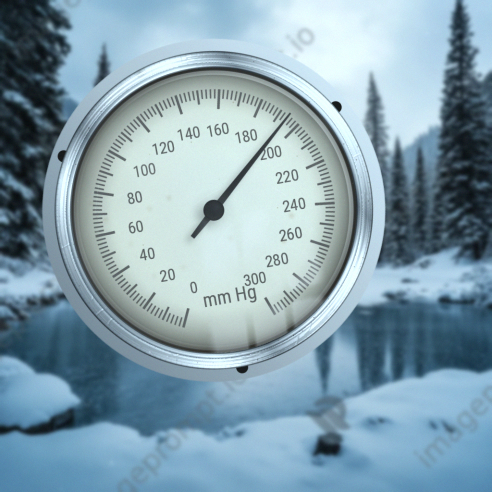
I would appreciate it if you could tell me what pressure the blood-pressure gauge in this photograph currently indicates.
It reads 194 mmHg
